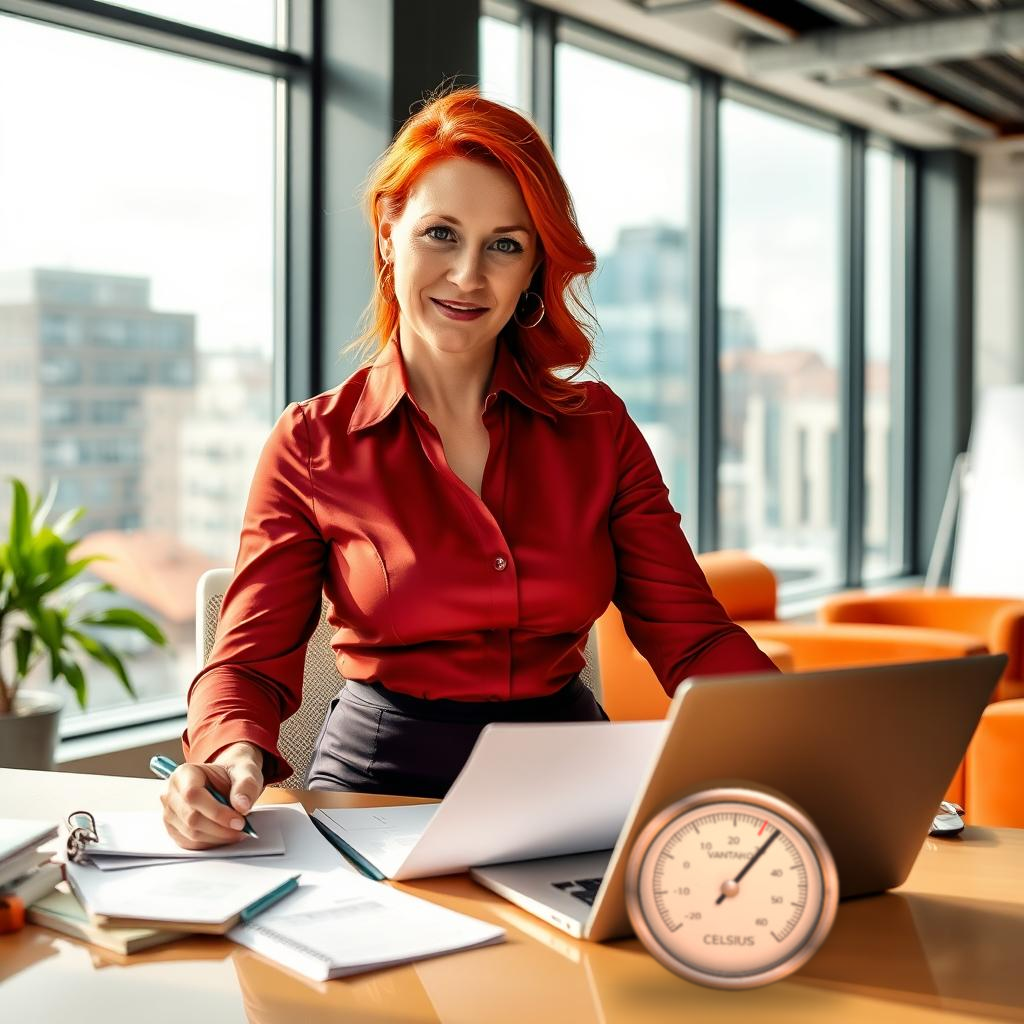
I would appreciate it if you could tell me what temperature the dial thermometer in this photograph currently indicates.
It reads 30 °C
